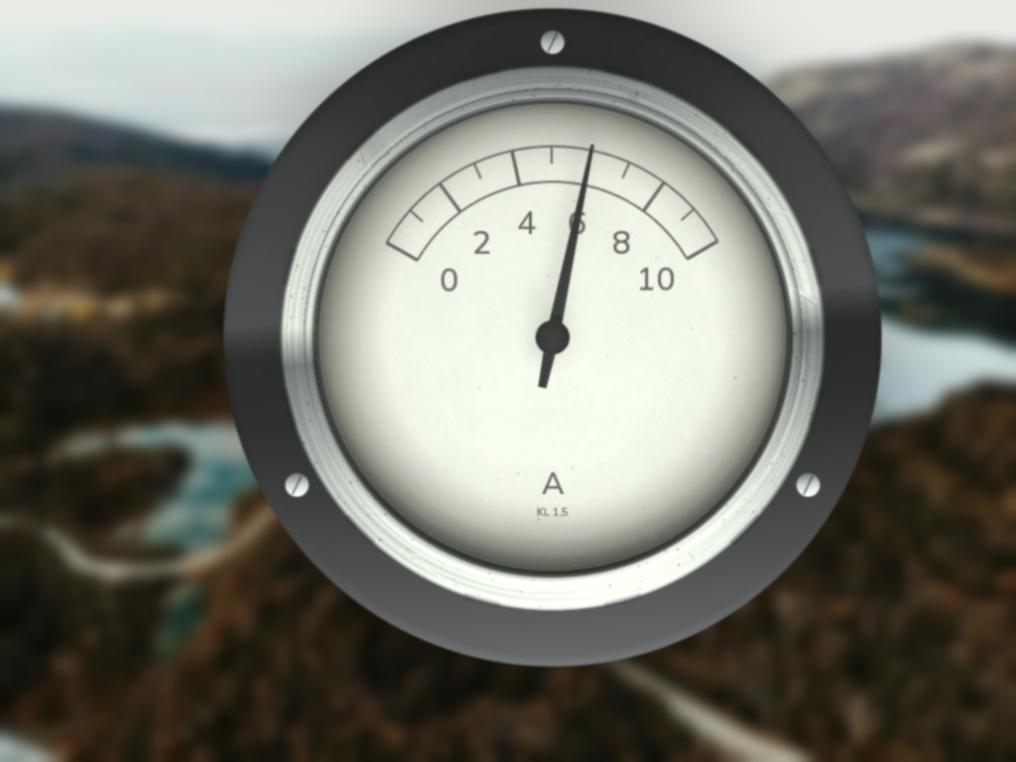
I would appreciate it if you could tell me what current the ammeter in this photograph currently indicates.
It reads 6 A
